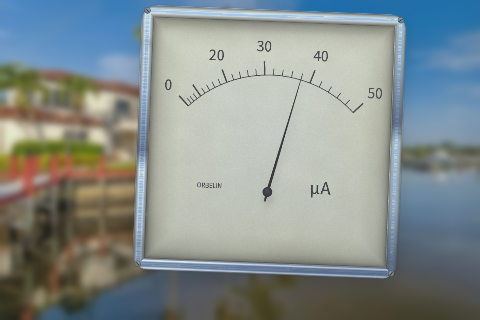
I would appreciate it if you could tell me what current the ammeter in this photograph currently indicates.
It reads 38 µA
